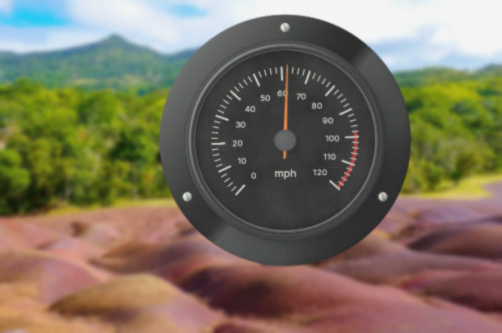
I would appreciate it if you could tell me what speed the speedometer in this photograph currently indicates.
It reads 62 mph
